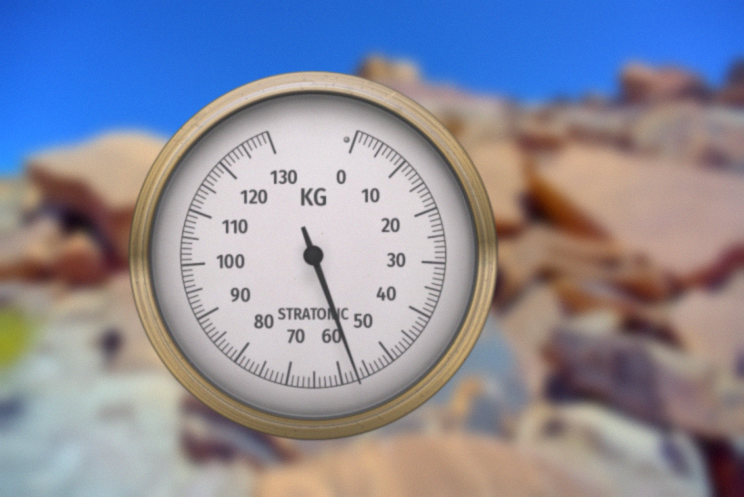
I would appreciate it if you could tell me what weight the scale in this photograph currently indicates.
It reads 57 kg
